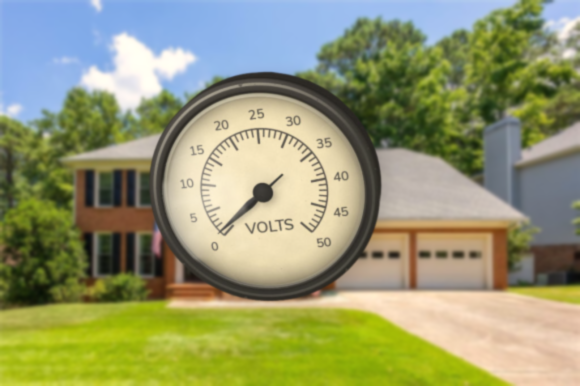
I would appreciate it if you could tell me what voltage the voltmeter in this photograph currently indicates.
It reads 1 V
